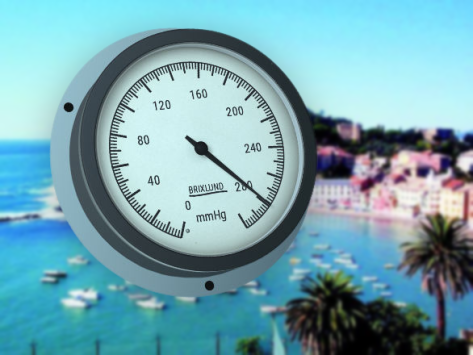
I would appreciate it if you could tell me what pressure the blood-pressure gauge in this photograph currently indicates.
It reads 280 mmHg
